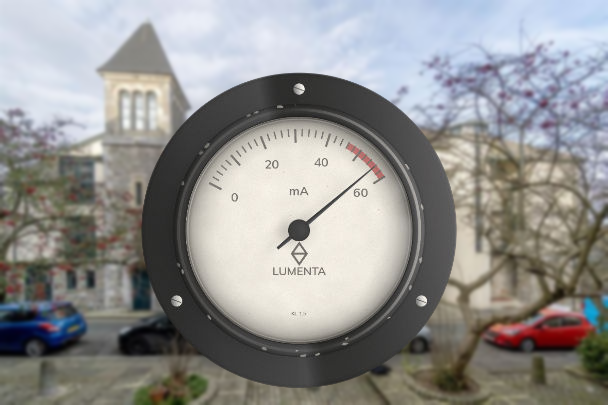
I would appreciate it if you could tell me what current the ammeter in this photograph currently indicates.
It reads 56 mA
